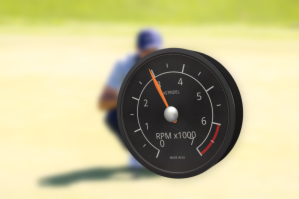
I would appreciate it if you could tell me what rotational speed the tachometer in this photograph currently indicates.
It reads 3000 rpm
